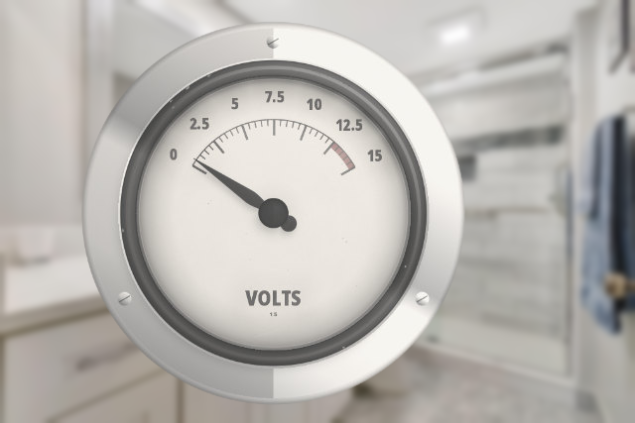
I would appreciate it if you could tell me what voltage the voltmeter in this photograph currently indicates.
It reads 0.5 V
